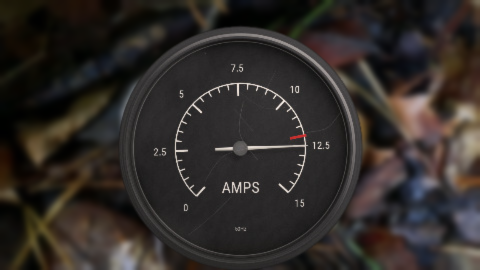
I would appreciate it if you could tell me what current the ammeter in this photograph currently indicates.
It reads 12.5 A
